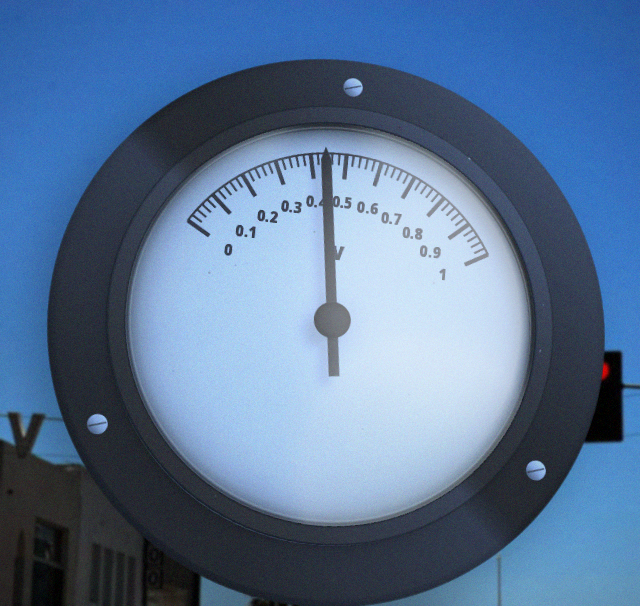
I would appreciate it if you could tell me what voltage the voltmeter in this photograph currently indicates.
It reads 0.44 V
